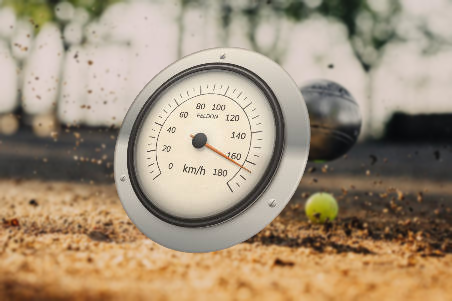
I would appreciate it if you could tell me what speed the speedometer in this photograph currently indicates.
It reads 165 km/h
